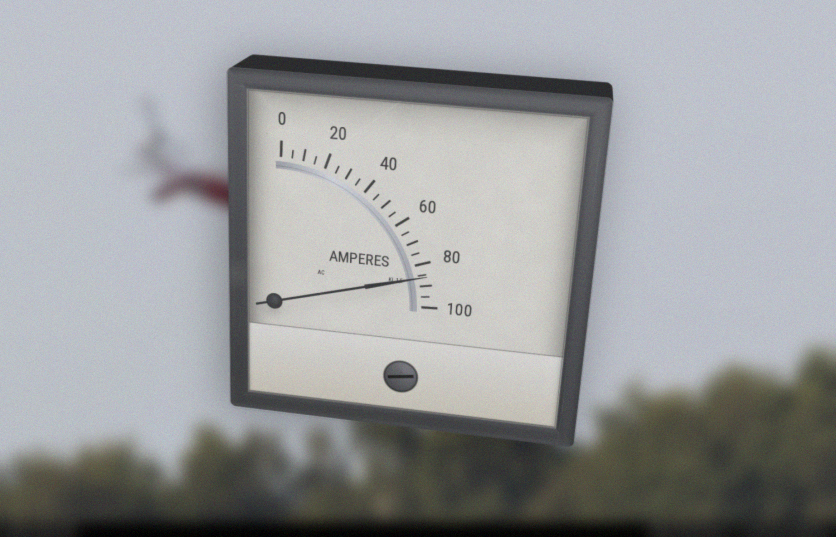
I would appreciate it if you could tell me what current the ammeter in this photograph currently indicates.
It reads 85 A
